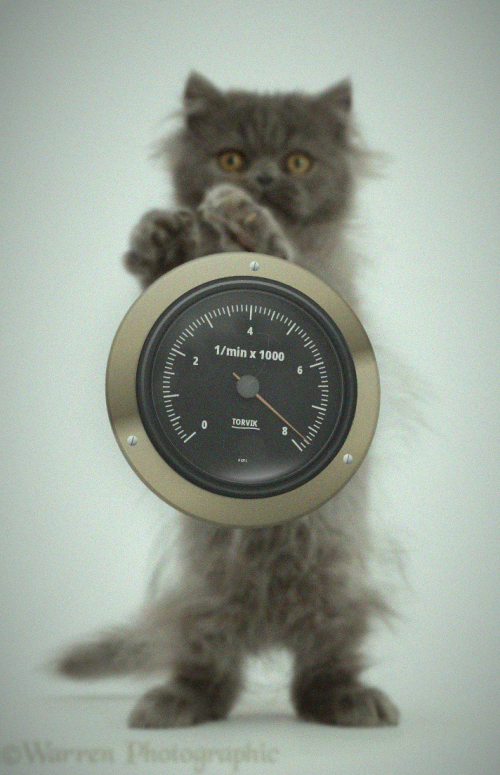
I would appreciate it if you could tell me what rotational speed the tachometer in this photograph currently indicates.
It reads 7800 rpm
